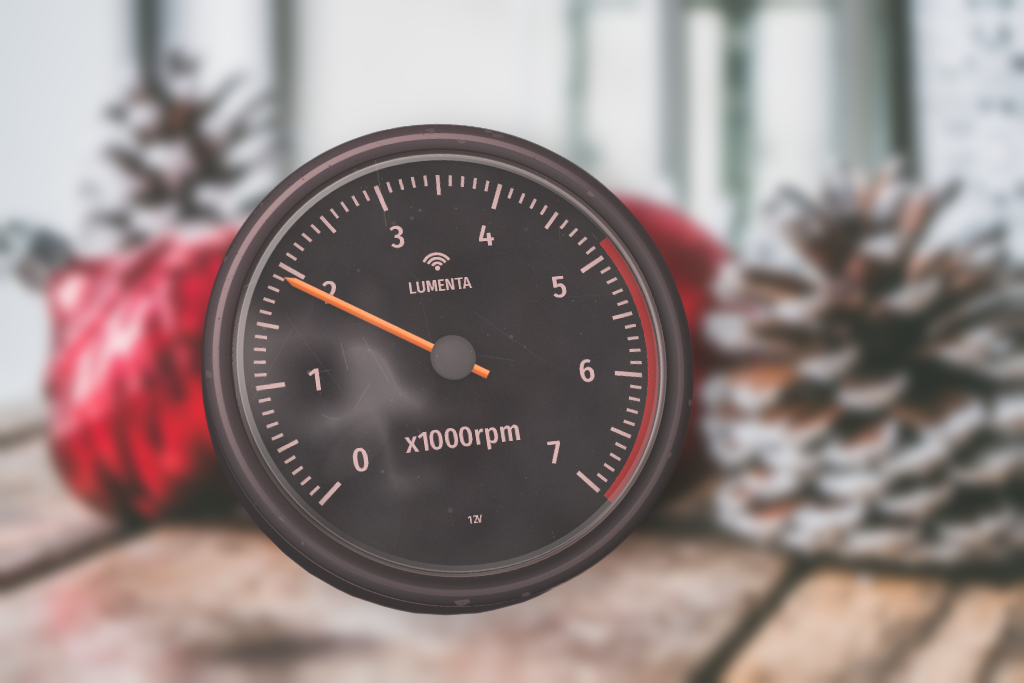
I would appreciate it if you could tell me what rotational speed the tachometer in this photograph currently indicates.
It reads 1900 rpm
